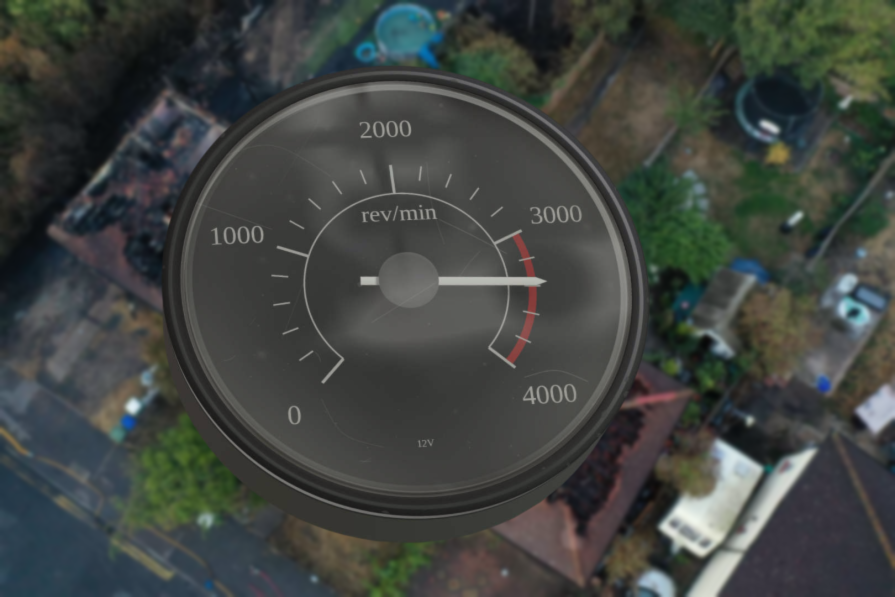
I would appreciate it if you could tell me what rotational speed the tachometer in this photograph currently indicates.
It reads 3400 rpm
